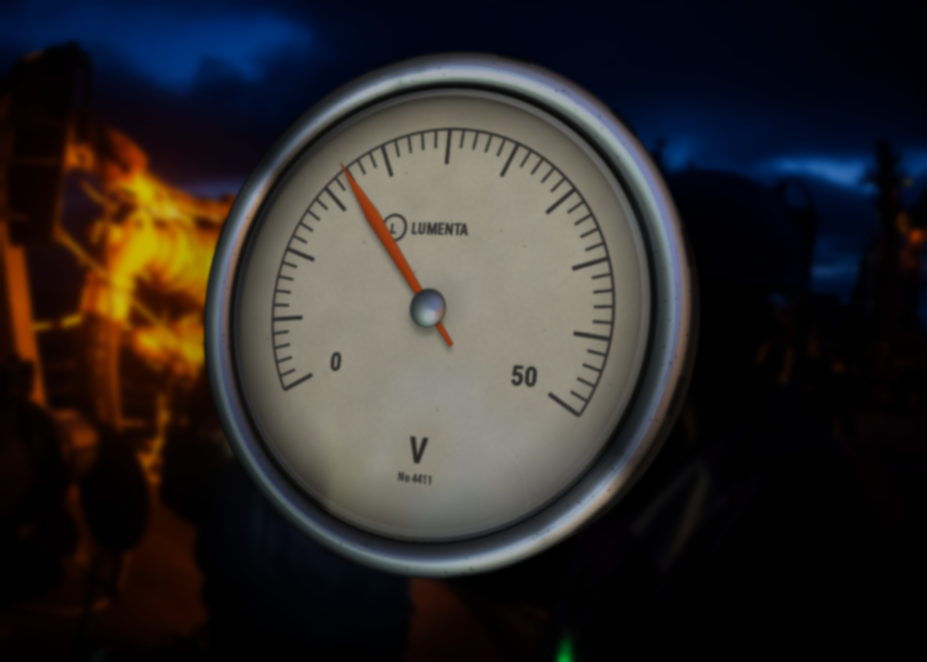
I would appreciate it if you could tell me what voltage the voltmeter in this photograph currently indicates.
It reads 17 V
